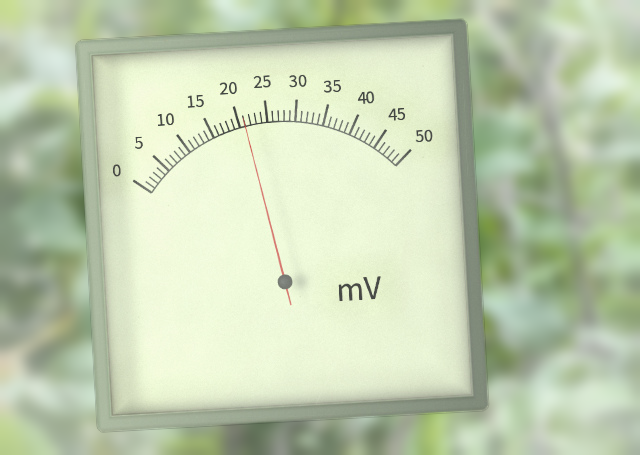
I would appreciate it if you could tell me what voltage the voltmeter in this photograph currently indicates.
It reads 21 mV
